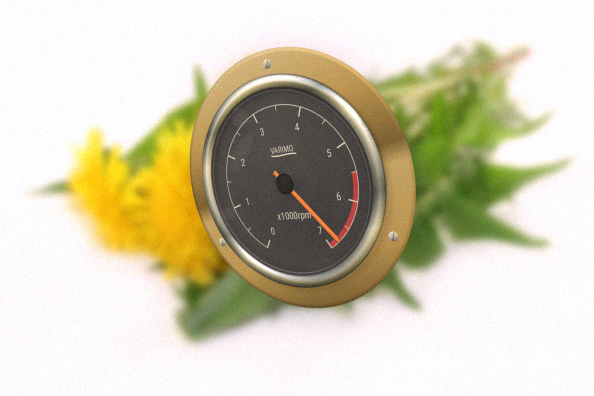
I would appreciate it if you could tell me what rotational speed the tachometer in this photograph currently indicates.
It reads 6750 rpm
